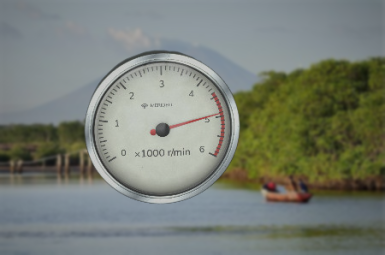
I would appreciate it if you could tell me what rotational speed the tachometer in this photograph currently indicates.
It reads 4900 rpm
